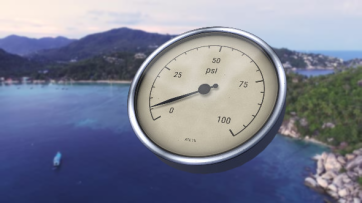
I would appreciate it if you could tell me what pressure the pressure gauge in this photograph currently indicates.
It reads 5 psi
